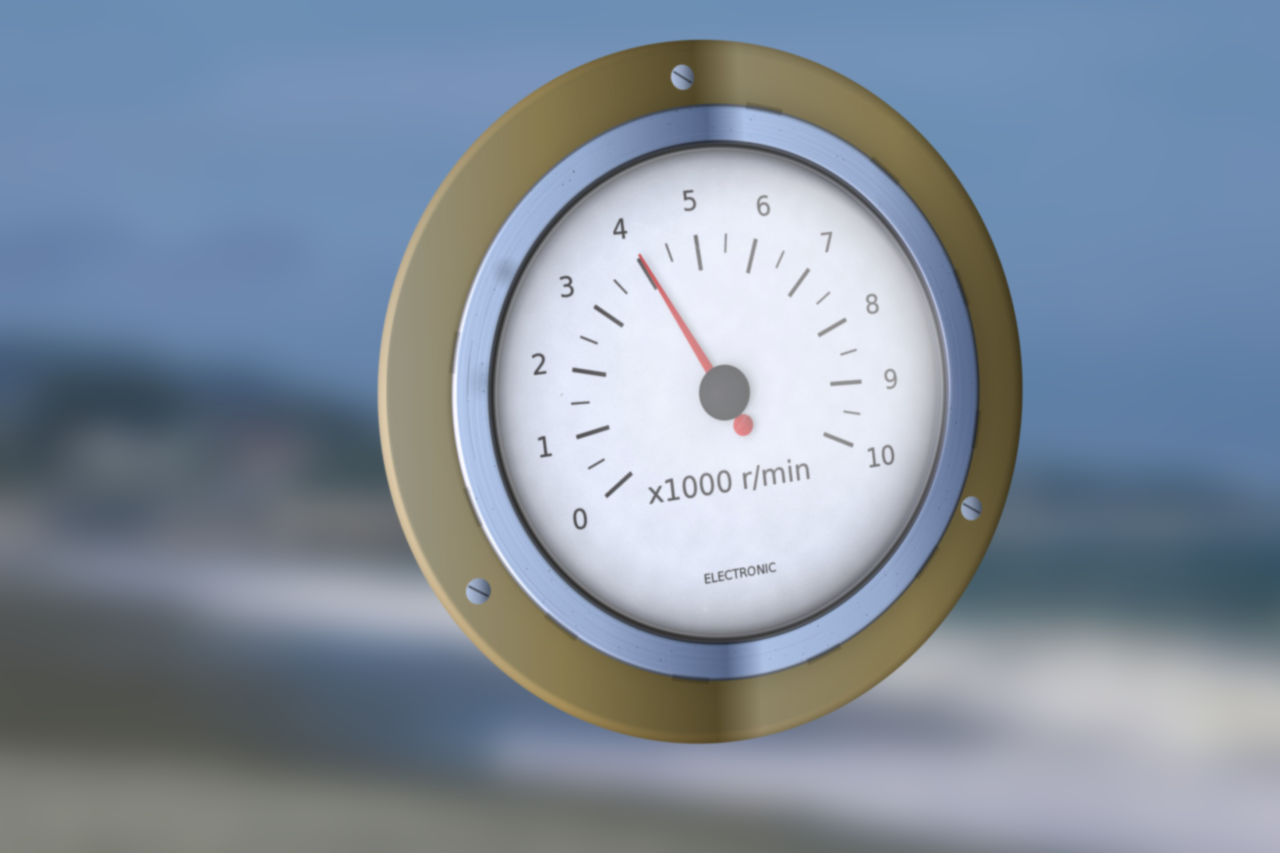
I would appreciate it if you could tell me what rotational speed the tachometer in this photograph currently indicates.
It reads 4000 rpm
